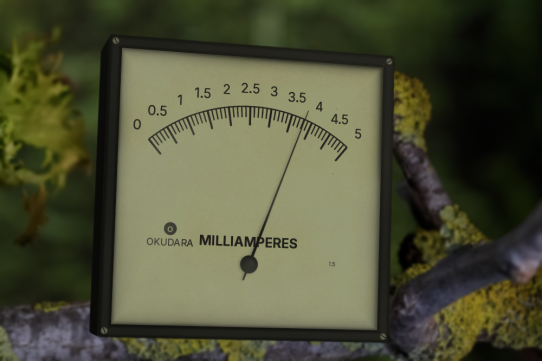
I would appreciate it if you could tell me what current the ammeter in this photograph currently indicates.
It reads 3.8 mA
